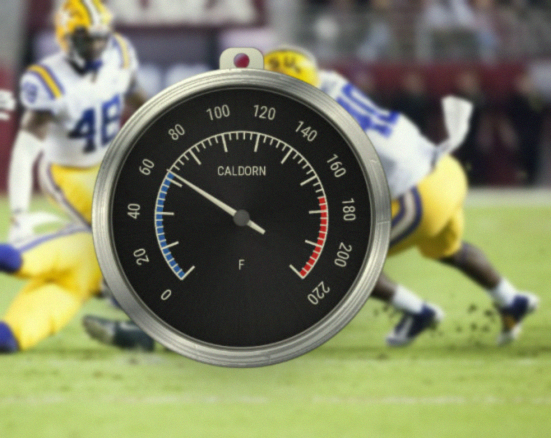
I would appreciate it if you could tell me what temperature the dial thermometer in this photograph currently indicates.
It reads 64 °F
